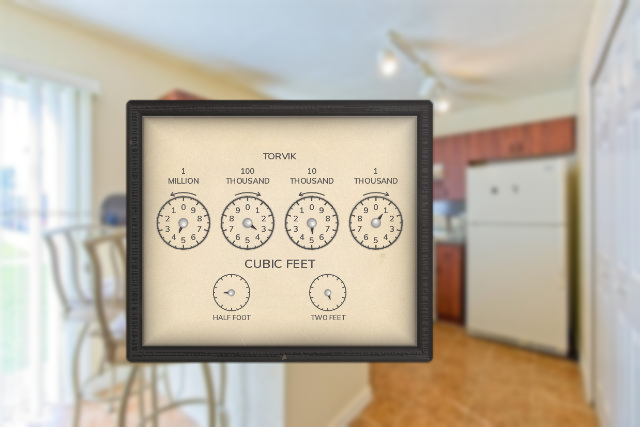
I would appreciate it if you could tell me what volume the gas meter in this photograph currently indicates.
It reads 435100 ft³
